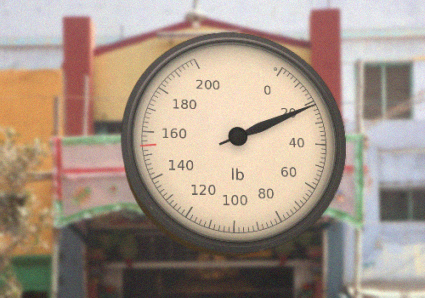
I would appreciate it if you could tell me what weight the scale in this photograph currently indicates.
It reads 22 lb
